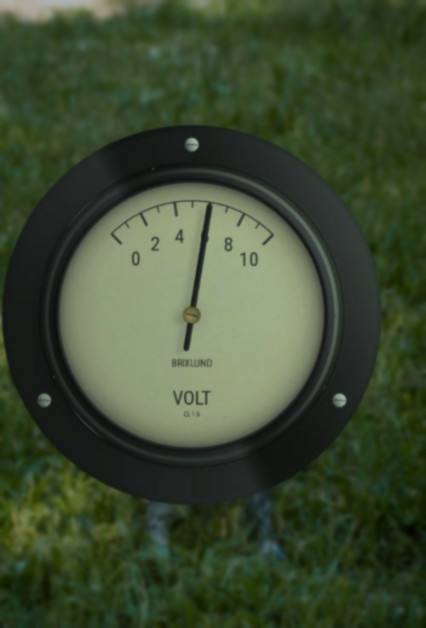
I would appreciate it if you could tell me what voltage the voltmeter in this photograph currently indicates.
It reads 6 V
